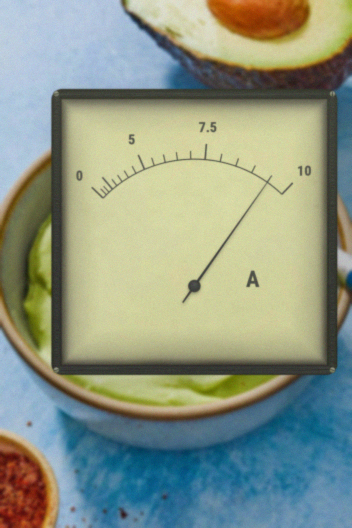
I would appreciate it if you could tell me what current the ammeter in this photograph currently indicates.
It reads 9.5 A
